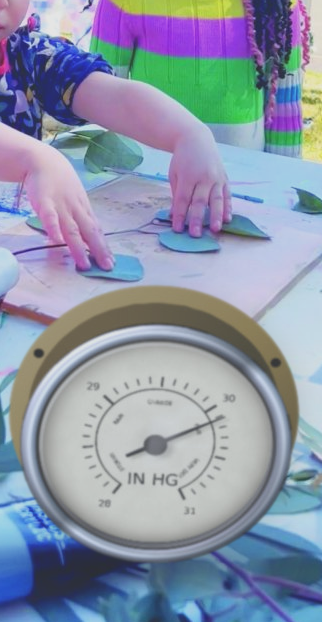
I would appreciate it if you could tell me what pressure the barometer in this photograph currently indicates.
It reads 30.1 inHg
